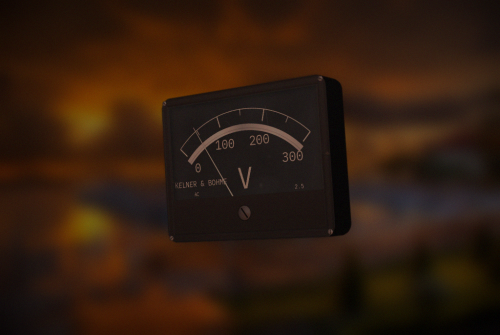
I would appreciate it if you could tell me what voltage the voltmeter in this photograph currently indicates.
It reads 50 V
